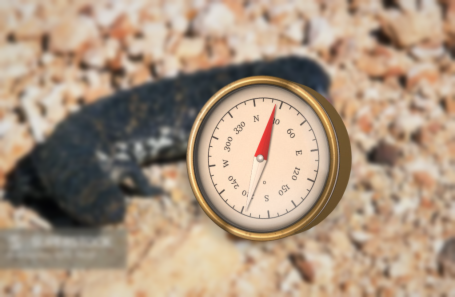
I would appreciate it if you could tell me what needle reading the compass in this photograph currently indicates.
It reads 25 °
